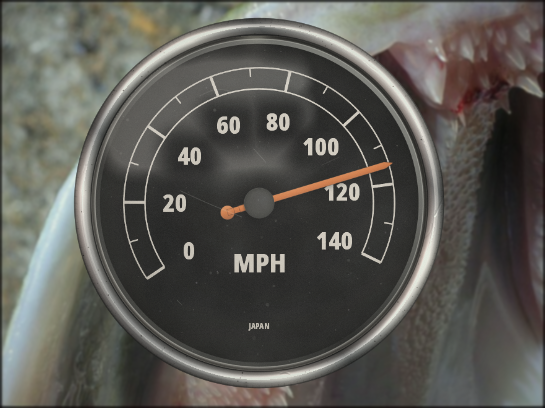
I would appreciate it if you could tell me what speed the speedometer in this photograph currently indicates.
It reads 115 mph
